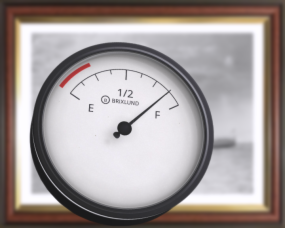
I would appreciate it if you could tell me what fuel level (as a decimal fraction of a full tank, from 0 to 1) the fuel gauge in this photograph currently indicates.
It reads 0.875
